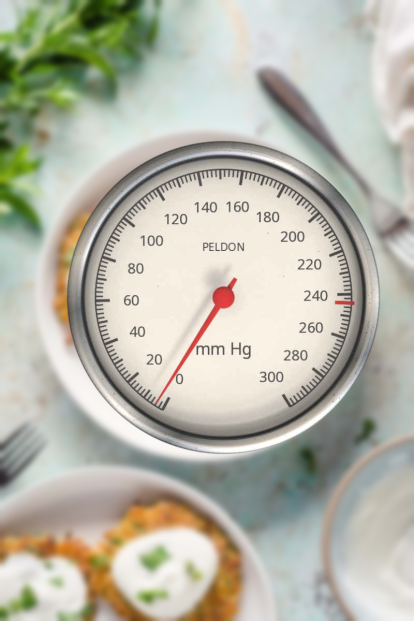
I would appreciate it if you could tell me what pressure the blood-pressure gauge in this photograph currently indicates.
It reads 4 mmHg
